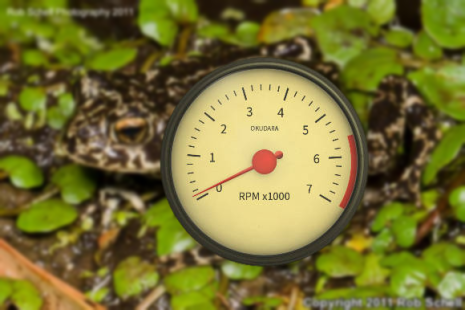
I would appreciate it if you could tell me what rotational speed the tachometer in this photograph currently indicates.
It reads 100 rpm
